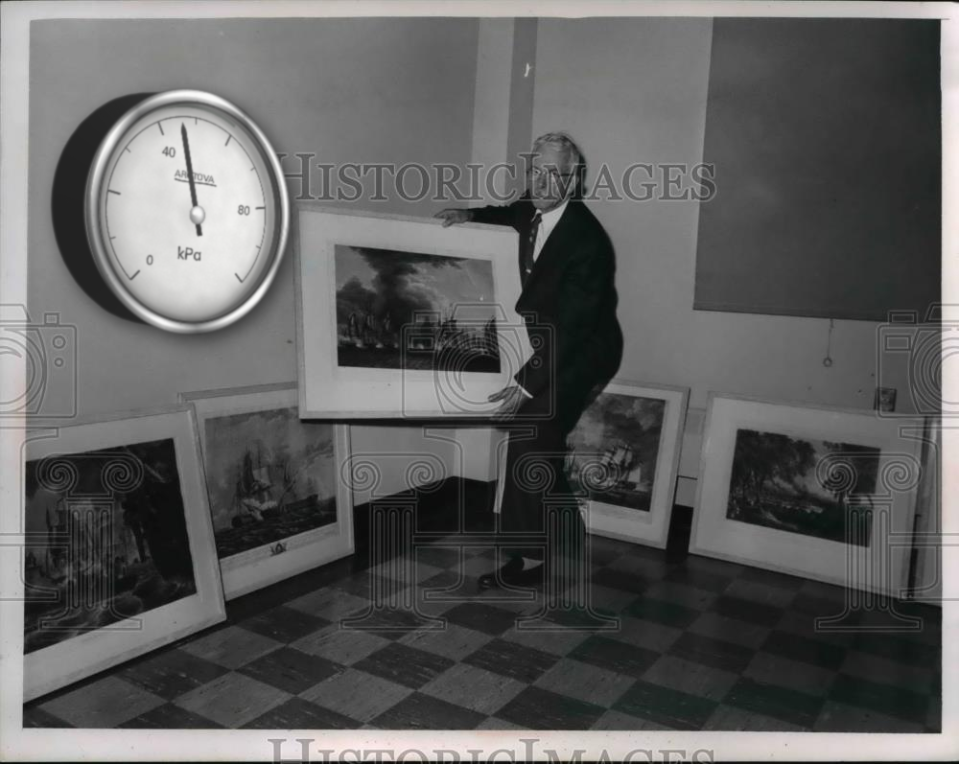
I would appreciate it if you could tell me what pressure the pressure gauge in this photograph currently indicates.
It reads 45 kPa
